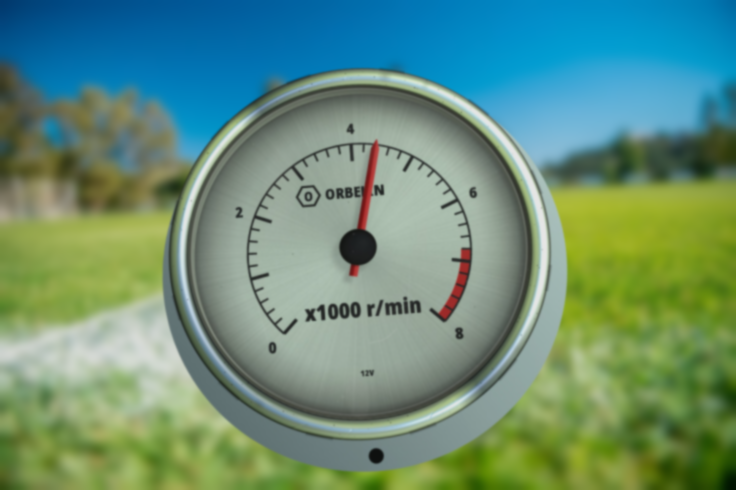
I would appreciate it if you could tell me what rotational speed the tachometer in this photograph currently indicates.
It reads 4400 rpm
